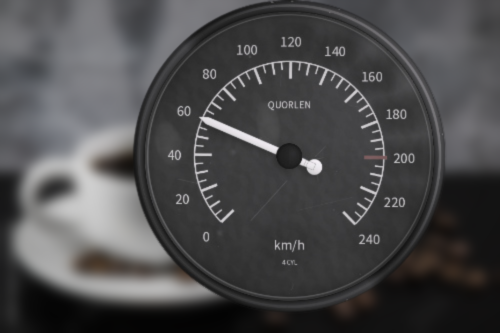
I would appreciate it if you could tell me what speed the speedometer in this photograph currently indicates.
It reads 60 km/h
